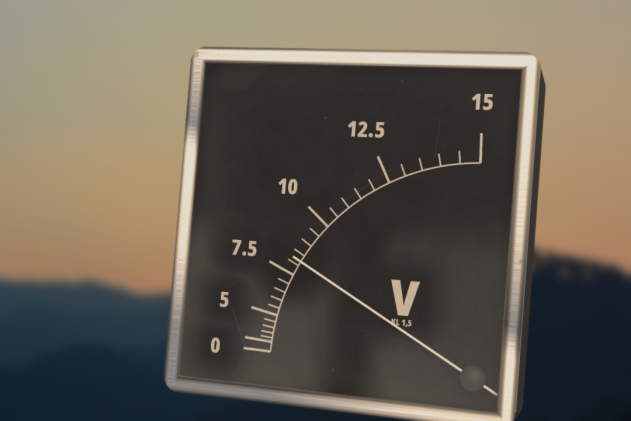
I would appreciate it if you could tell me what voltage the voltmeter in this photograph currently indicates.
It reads 8.25 V
